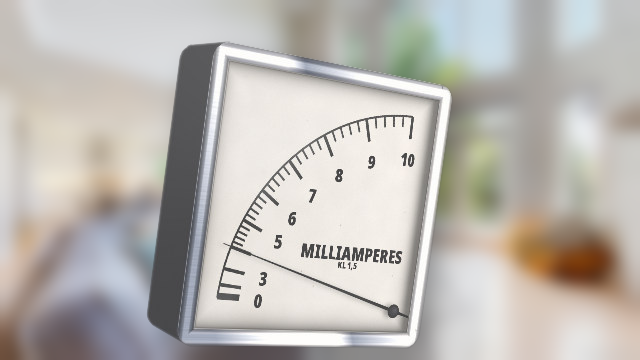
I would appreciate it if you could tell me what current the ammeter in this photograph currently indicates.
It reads 4 mA
